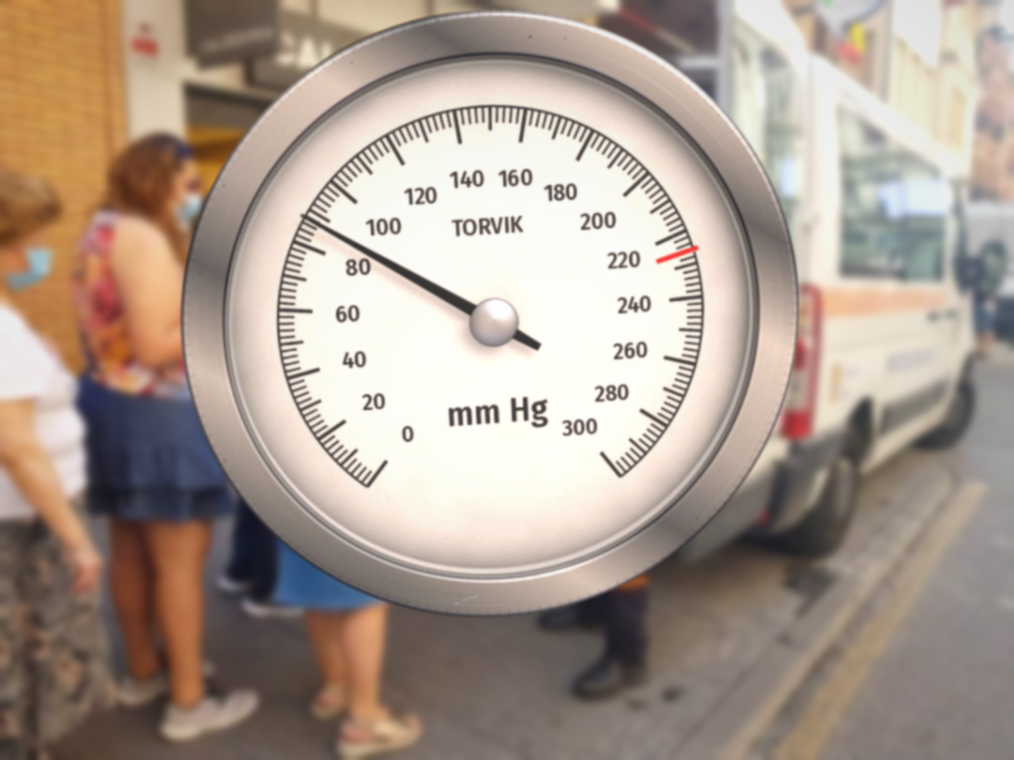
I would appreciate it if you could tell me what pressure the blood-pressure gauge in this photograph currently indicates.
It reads 88 mmHg
